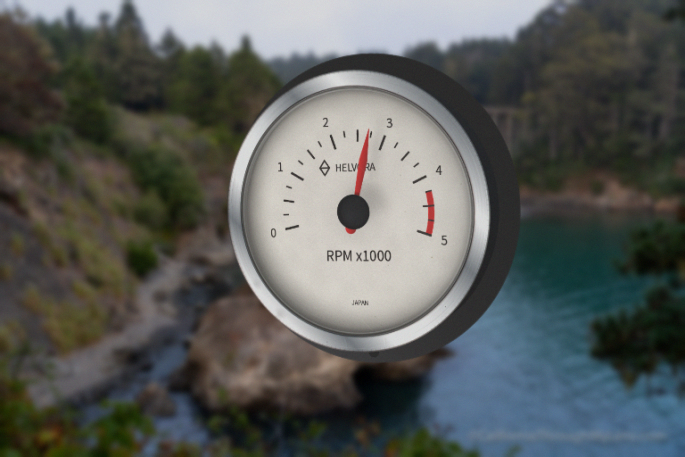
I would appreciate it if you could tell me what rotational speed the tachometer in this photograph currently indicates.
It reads 2750 rpm
